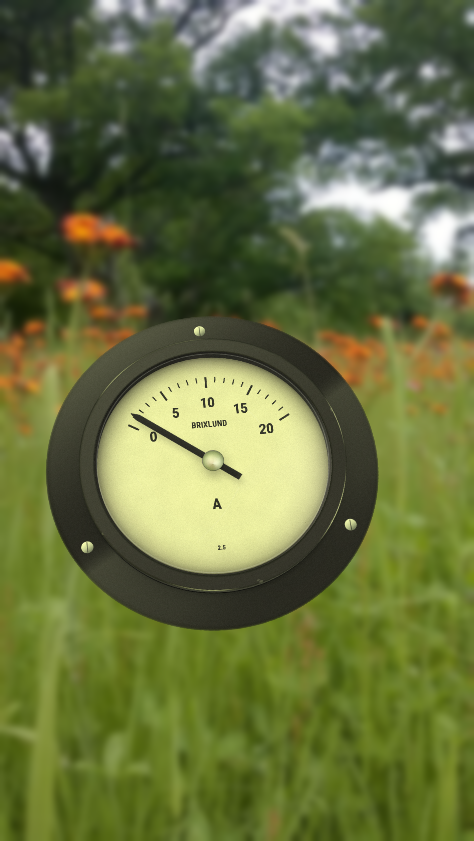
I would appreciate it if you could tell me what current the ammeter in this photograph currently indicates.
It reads 1 A
